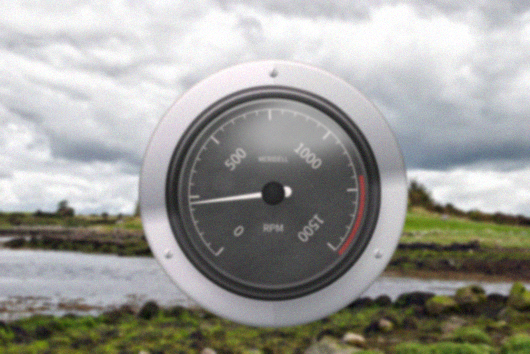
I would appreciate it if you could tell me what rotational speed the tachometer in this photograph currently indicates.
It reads 225 rpm
